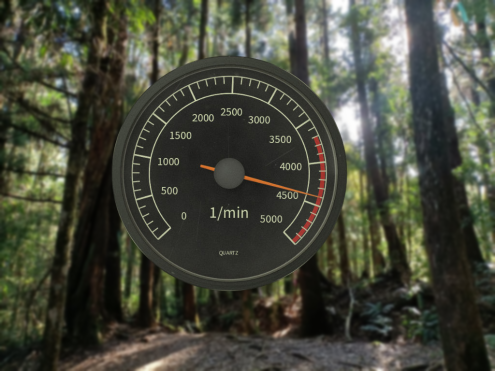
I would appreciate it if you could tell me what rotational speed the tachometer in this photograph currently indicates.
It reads 4400 rpm
